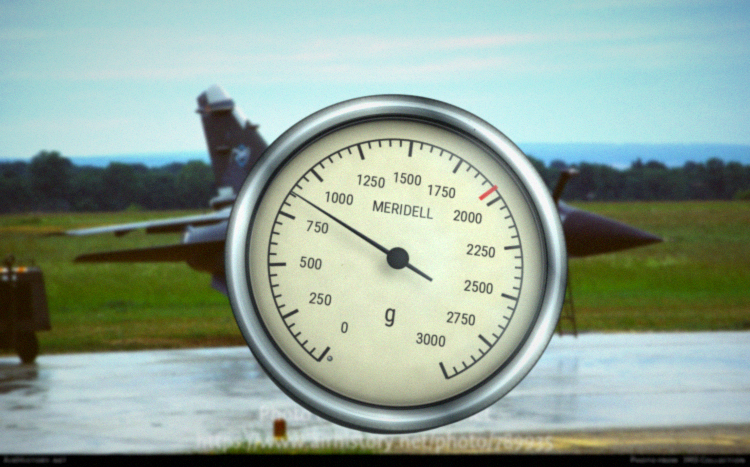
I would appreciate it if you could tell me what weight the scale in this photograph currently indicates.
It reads 850 g
